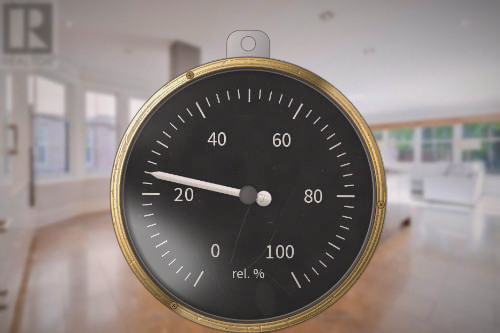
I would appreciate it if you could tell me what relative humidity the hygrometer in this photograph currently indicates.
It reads 24 %
